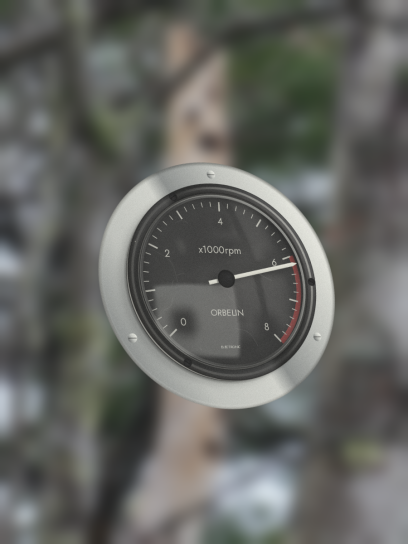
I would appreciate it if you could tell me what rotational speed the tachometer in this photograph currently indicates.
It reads 6200 rpm
